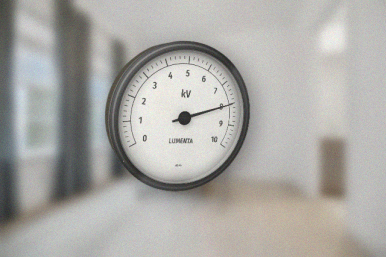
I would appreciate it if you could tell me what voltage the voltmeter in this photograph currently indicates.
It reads 8 kV
